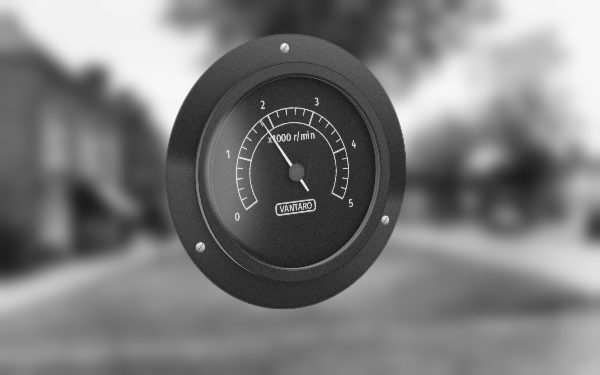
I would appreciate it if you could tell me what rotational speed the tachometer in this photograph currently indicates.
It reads 1800 rpm
